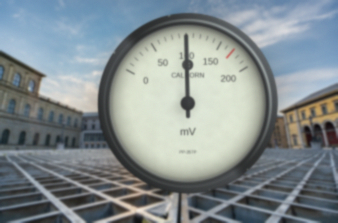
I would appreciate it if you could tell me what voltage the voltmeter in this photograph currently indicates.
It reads 100 mV
